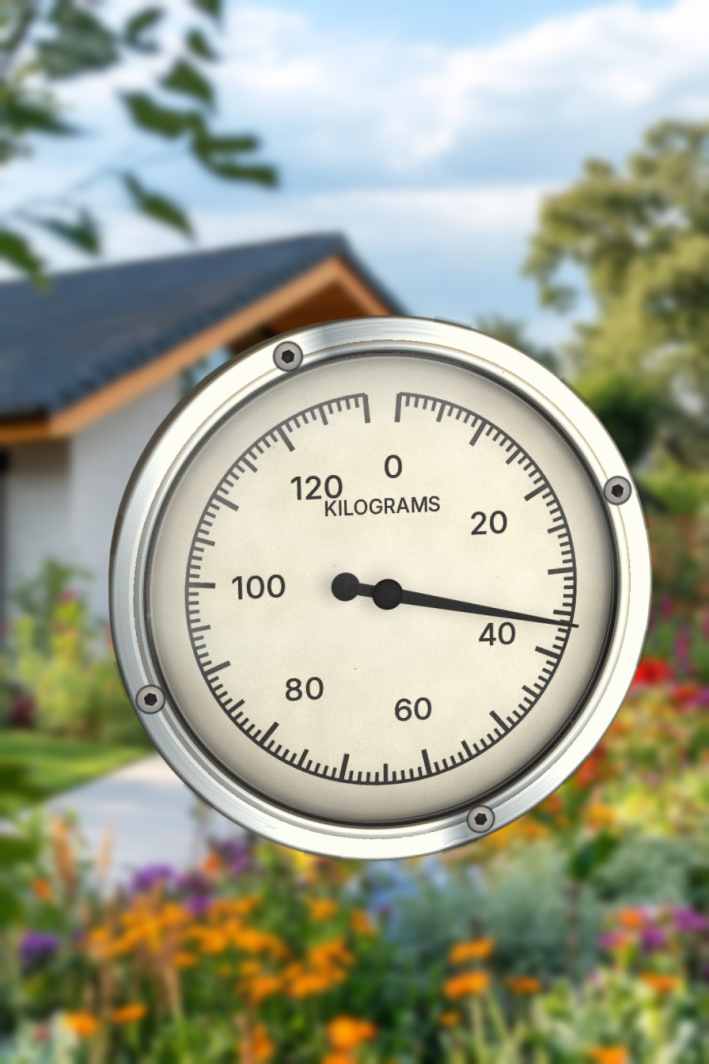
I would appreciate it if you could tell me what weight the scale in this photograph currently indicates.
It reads 36 kg
